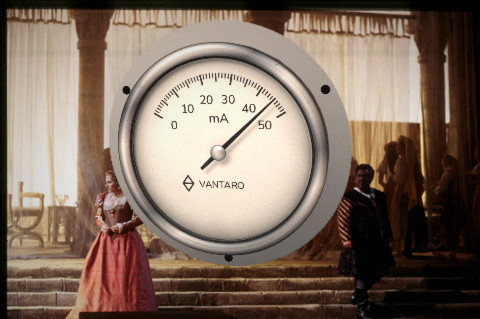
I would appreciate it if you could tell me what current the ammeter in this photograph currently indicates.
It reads 45 mA
